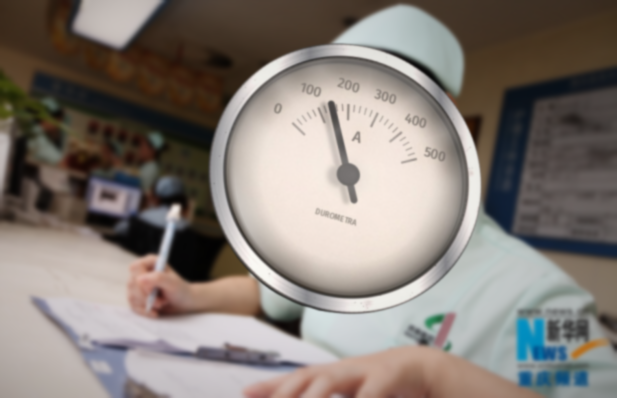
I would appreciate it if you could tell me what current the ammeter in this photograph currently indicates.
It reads 140 A
